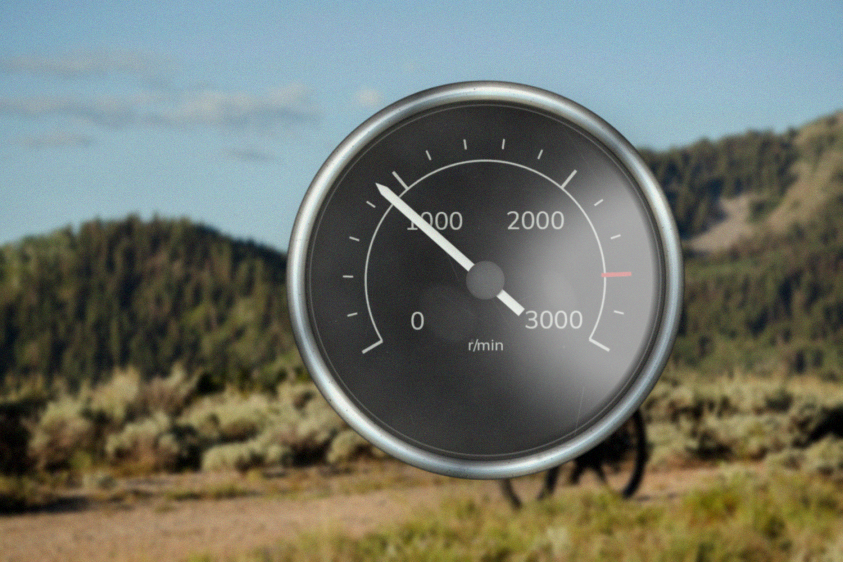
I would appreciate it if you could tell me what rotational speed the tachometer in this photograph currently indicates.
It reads 900 rpm
